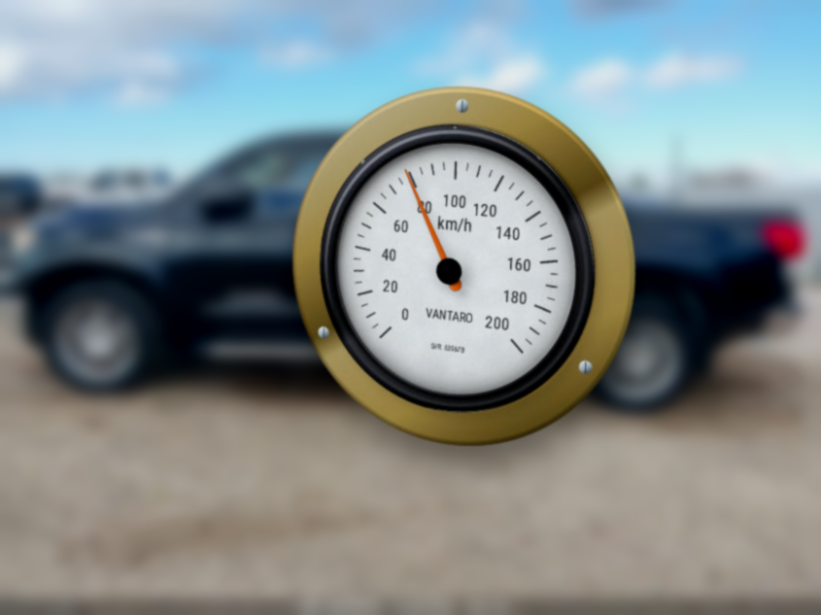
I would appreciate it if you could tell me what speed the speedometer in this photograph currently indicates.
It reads 80 km/h
